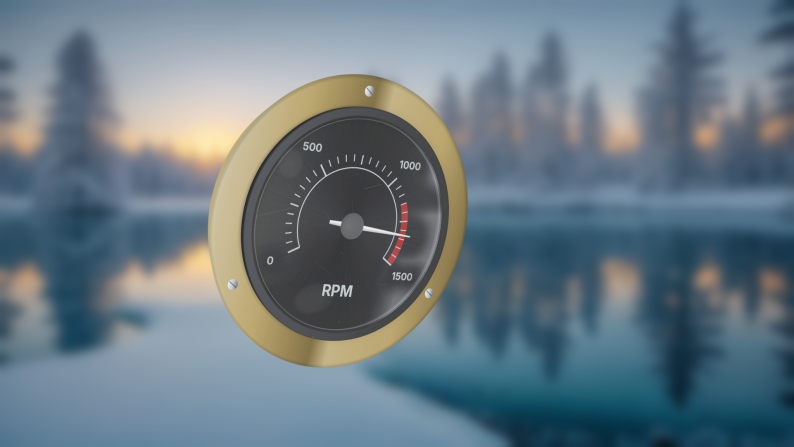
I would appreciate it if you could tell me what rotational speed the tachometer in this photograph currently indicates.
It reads 1325 rpm
